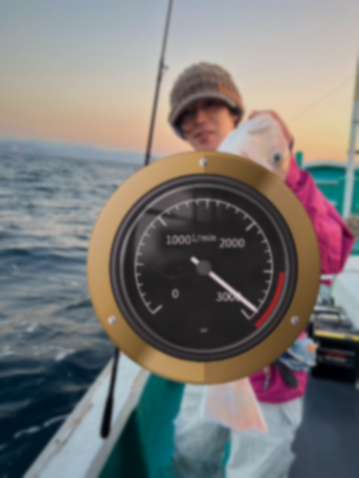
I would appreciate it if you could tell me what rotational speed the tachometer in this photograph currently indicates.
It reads 2900 rpm
